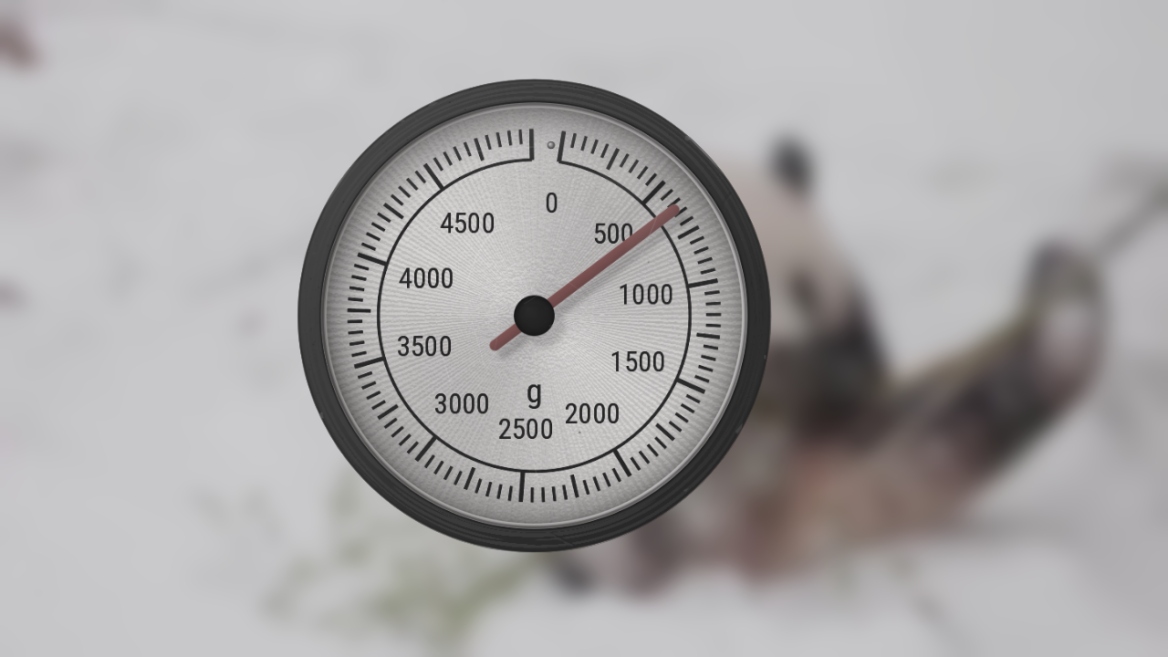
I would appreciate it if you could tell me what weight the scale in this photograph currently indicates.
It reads 625 g
